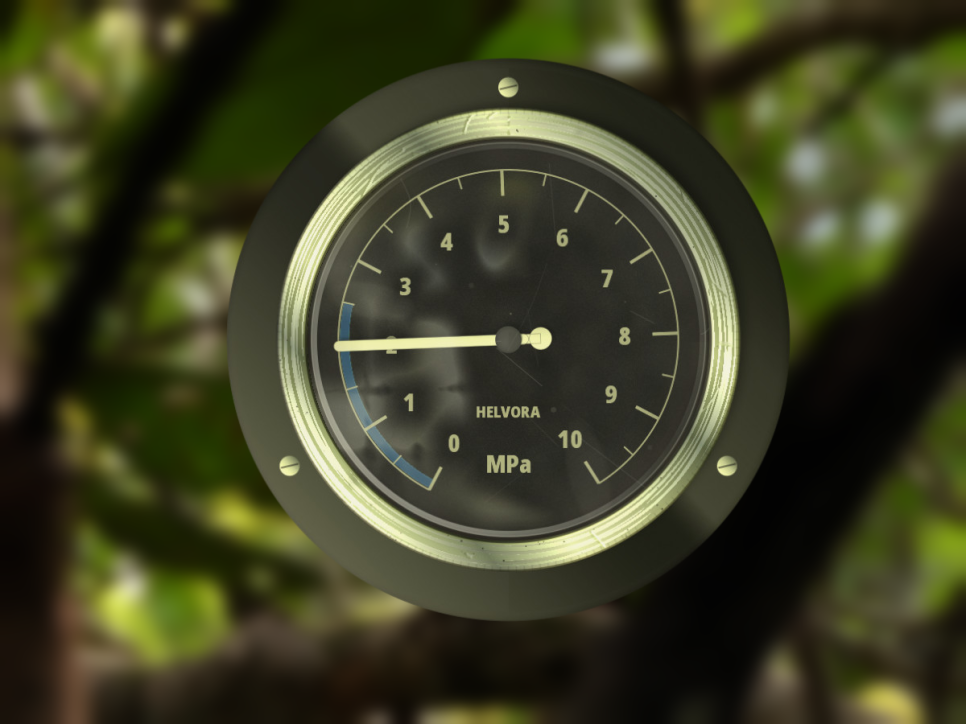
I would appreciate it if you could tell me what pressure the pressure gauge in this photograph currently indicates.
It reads 2 MPa
